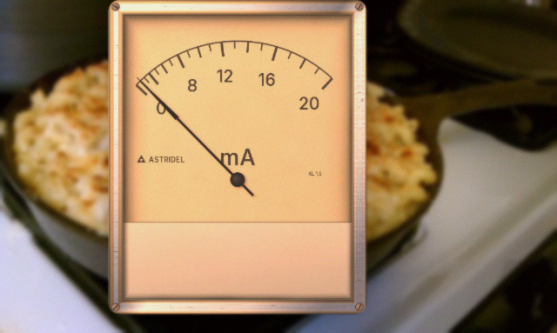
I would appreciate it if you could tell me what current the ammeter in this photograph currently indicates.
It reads 2 mA
